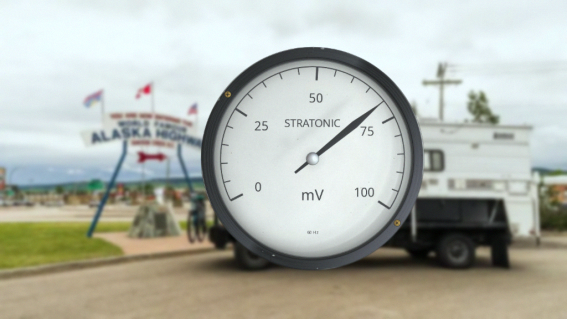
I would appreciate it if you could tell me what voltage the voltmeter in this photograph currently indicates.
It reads 70 mV
